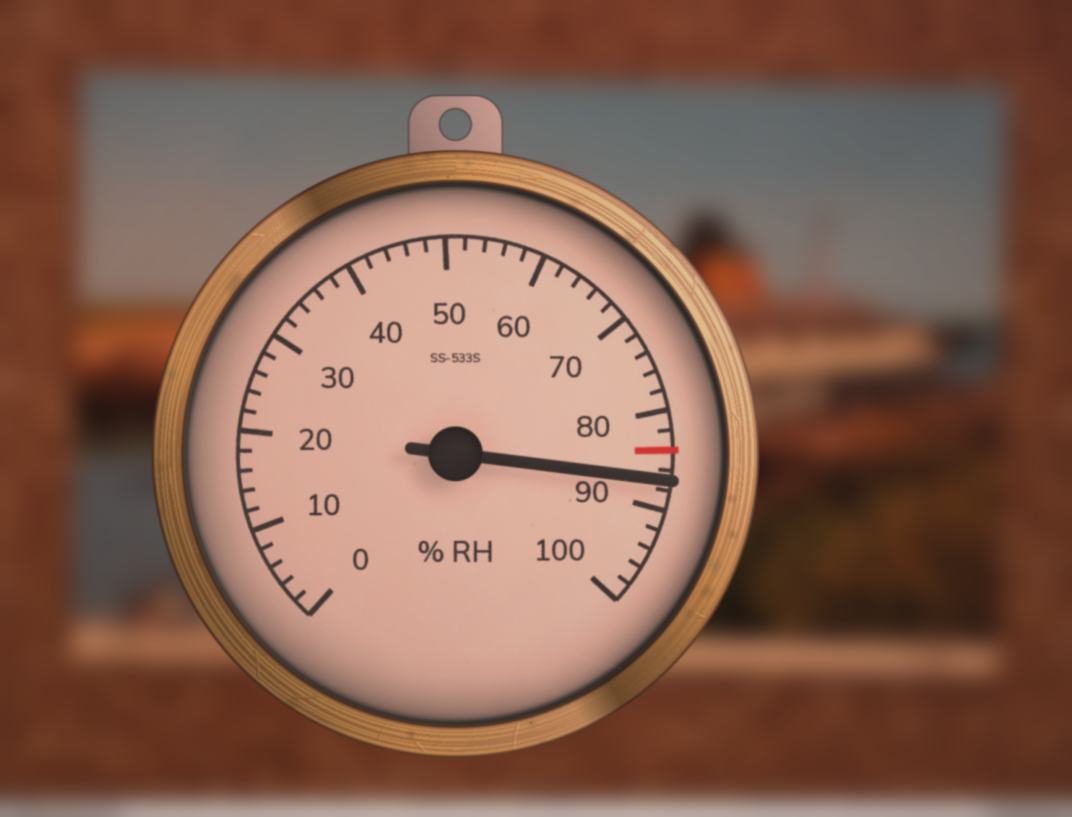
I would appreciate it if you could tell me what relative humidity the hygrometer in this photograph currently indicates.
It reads 87 %
